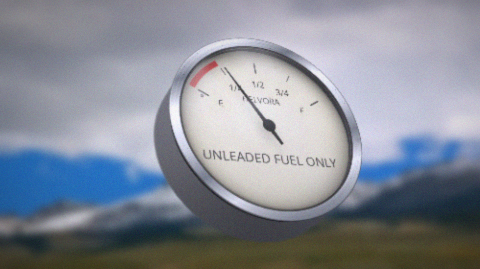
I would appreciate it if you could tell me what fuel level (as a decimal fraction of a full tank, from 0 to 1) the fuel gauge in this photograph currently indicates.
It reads 0.25
